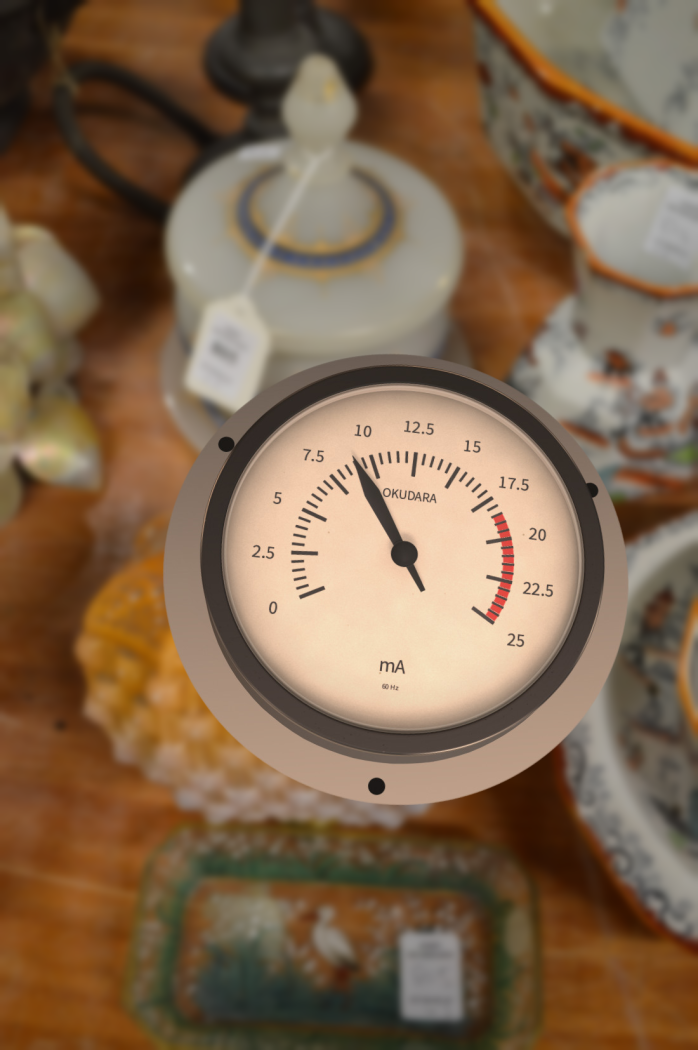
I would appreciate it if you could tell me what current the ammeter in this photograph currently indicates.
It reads 9 mA
